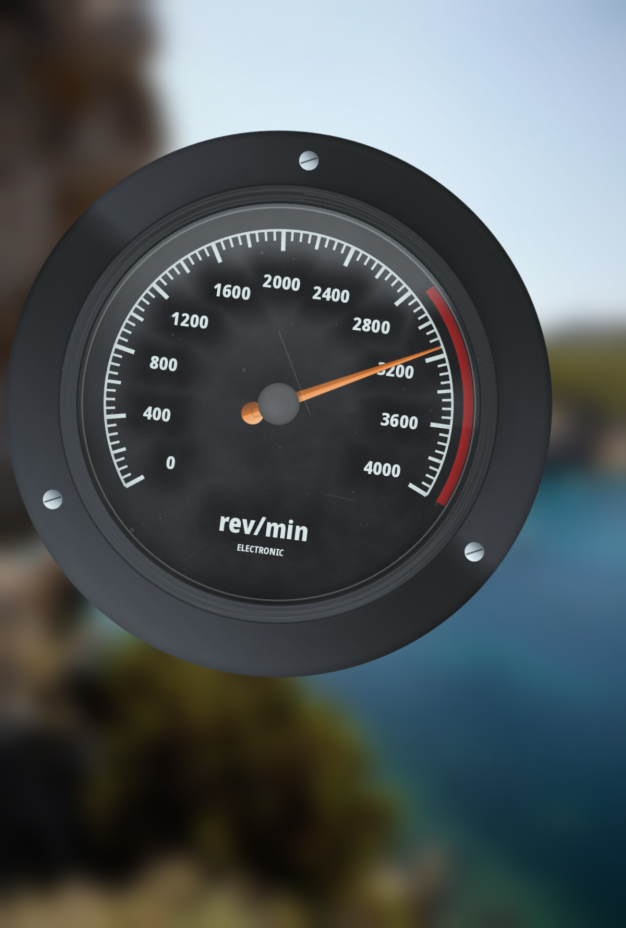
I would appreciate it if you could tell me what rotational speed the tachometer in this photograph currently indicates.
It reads 3150 rpm
